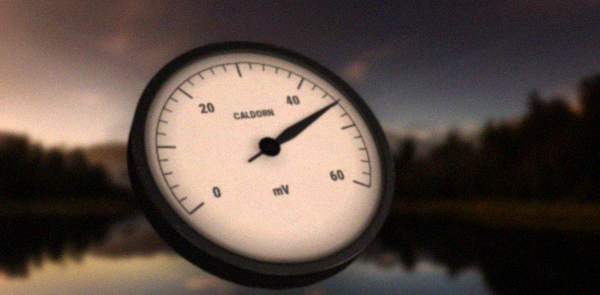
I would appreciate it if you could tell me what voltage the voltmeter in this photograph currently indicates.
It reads 46 mV
